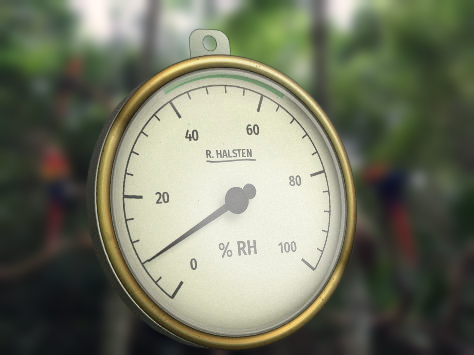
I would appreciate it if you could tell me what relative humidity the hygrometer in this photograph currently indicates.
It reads 8 %
